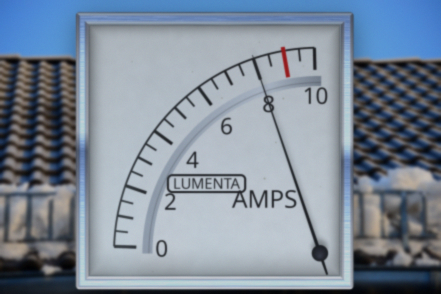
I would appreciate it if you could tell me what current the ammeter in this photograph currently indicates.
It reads 8 A
